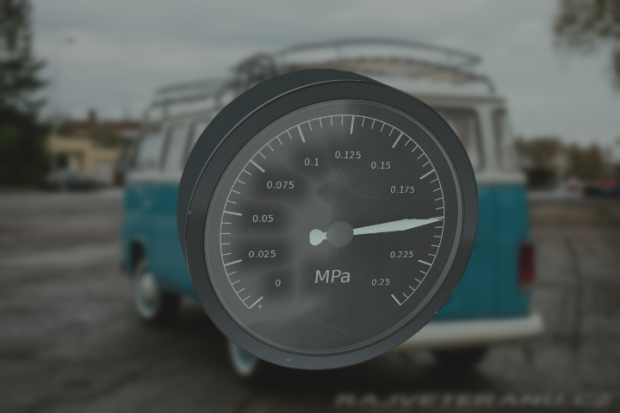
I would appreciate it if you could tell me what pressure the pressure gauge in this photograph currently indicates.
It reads 0.2 MPa
